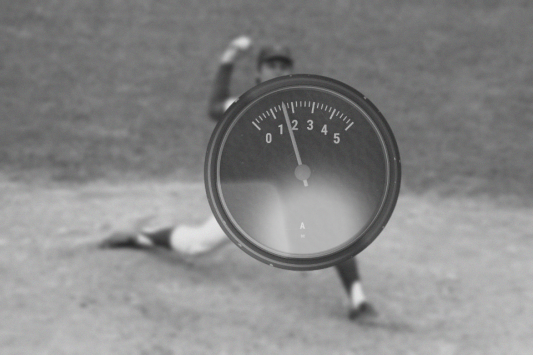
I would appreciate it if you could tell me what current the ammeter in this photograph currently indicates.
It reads 1.6 A
